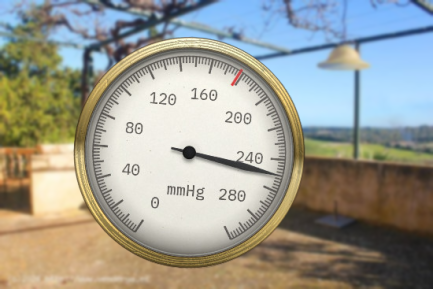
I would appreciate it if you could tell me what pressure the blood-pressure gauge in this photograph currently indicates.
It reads 250 mmHg
